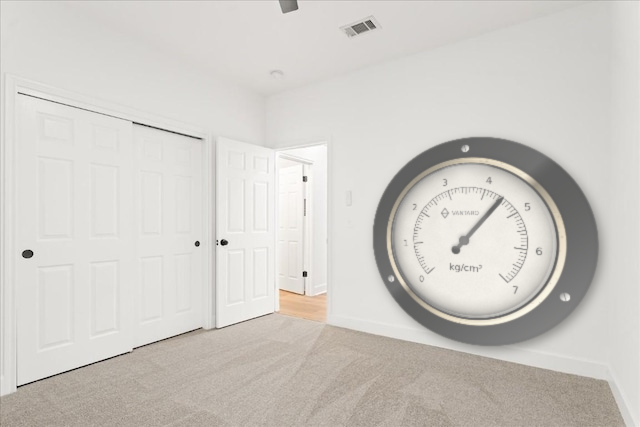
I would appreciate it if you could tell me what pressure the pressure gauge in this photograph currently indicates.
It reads 4.5 kg/cm²
